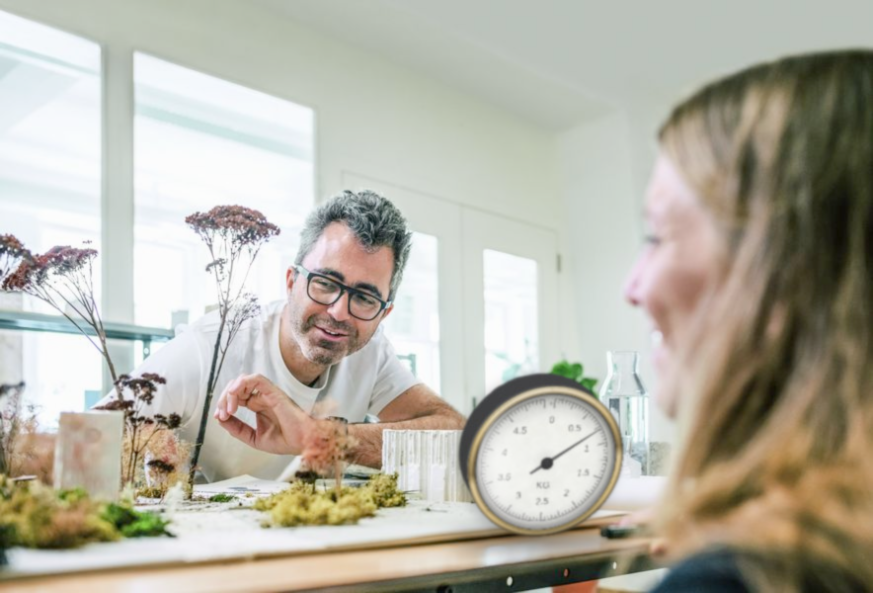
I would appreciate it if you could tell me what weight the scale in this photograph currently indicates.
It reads 0.75 kg
